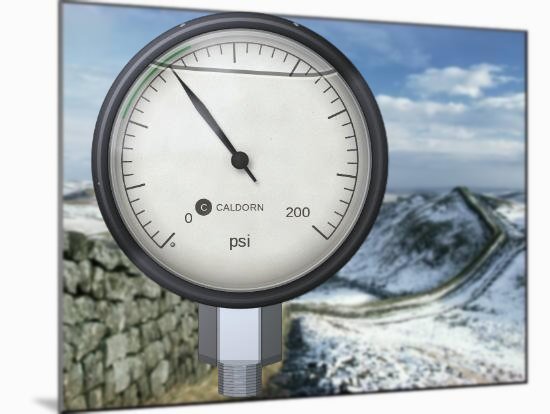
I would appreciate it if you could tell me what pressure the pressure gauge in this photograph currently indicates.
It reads 75 psi
